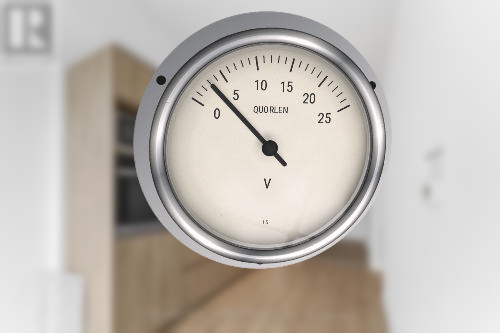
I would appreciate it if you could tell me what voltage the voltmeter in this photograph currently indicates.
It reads 3 V
